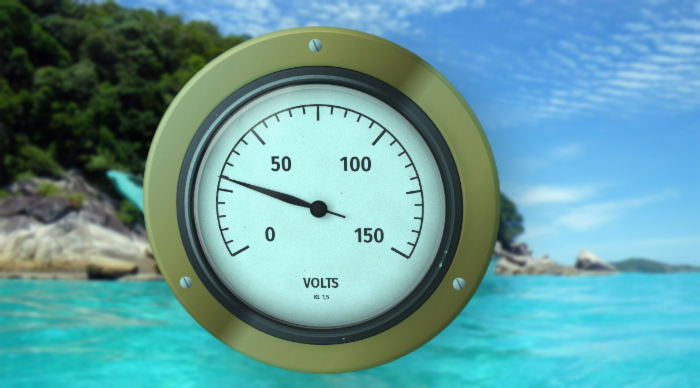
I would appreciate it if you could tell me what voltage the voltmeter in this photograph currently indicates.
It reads 30 V
